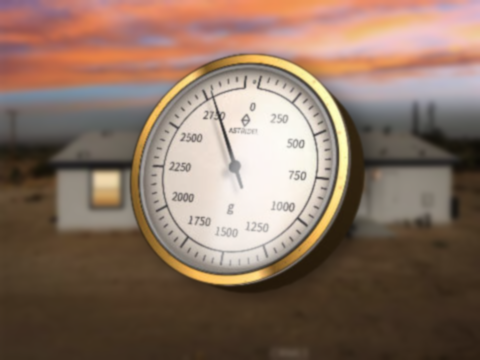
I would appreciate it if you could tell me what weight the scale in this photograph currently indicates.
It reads 2800 g
